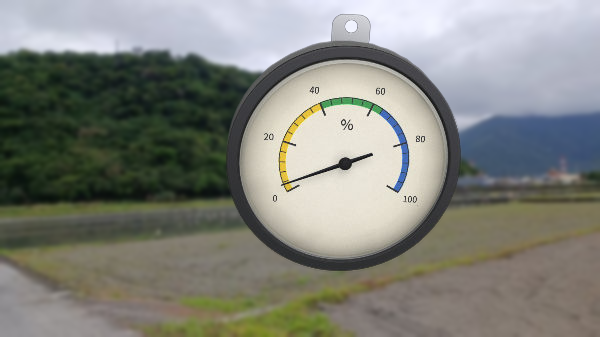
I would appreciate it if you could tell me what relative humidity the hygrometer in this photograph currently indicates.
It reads 4 %
